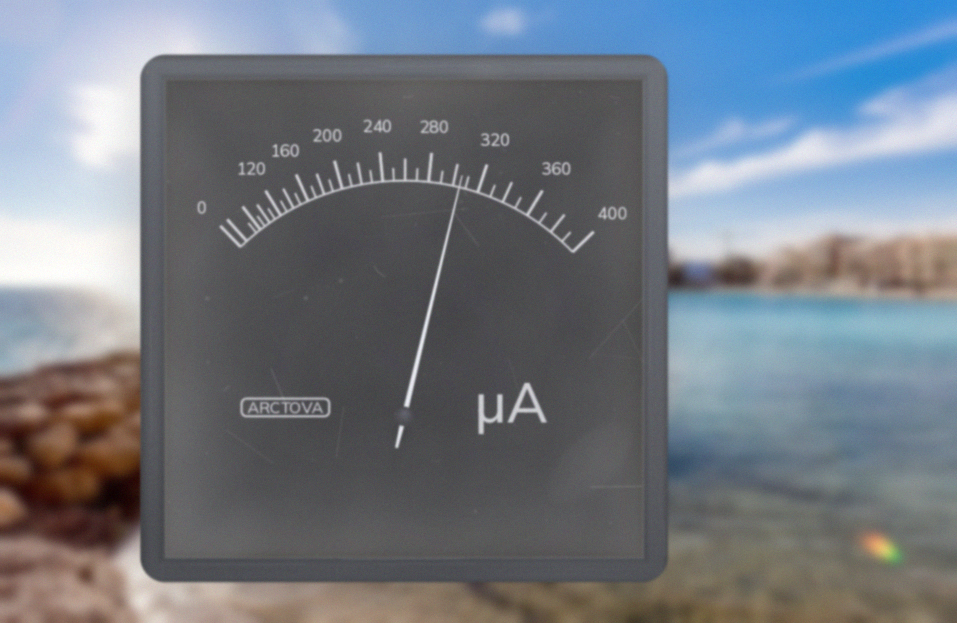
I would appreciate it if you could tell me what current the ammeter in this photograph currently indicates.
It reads 305 µA
